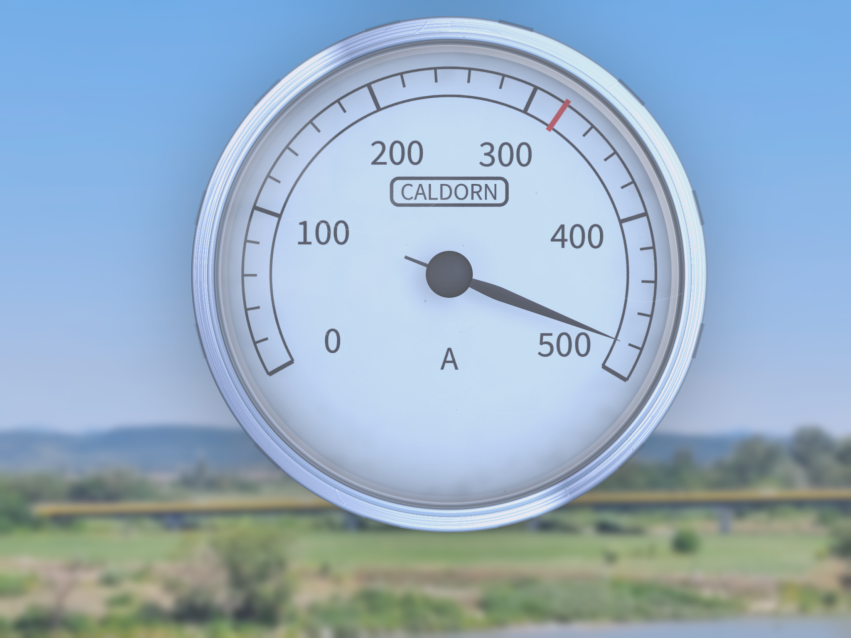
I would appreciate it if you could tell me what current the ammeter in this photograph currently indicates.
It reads 480 A
